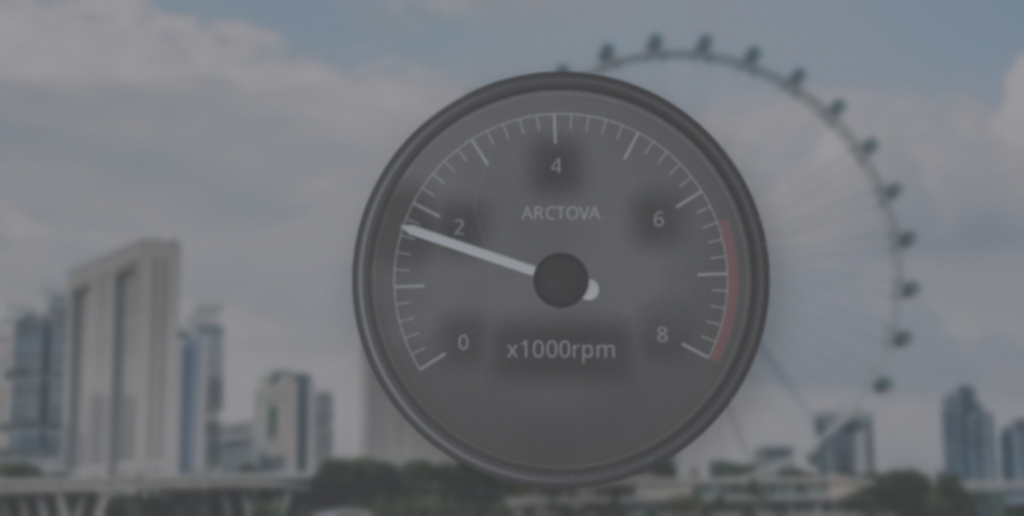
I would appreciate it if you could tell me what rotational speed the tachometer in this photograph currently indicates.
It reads 1700 rpm
